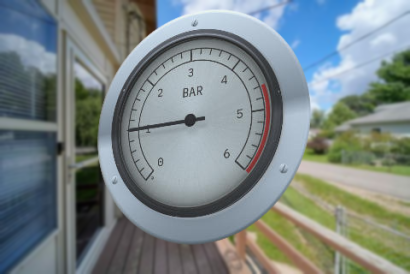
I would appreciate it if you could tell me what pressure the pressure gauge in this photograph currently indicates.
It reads 1 bar
